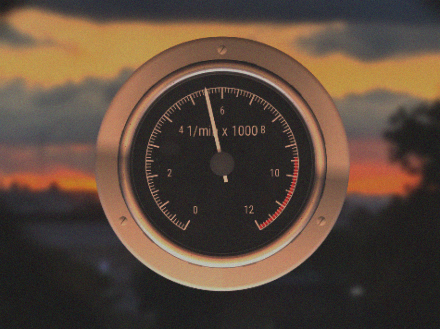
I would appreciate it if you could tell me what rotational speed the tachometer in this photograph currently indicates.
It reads 5500 rpm
